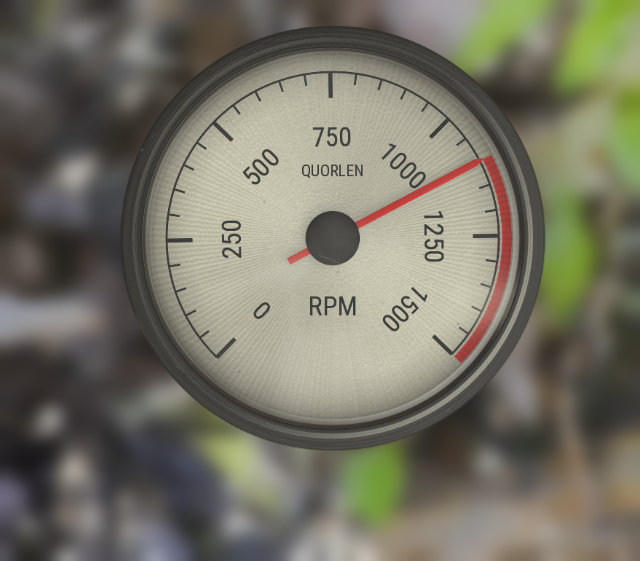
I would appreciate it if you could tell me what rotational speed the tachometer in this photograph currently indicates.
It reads 1100 rpm
